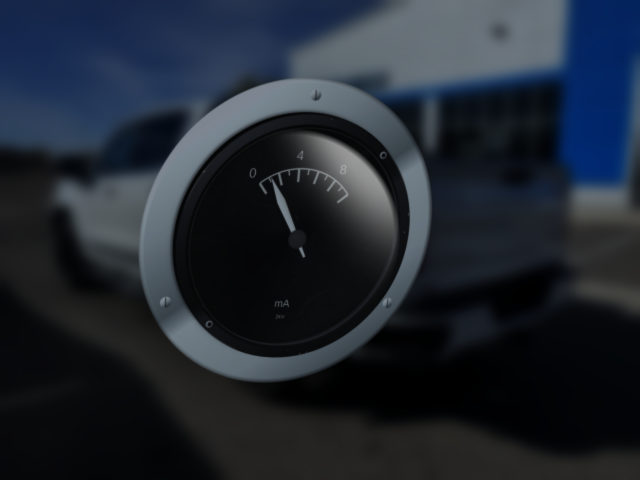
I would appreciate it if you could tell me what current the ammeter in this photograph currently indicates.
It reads 1 mA
